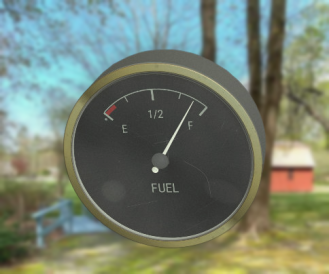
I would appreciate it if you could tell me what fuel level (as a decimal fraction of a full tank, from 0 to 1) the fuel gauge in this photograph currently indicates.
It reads 0.875
